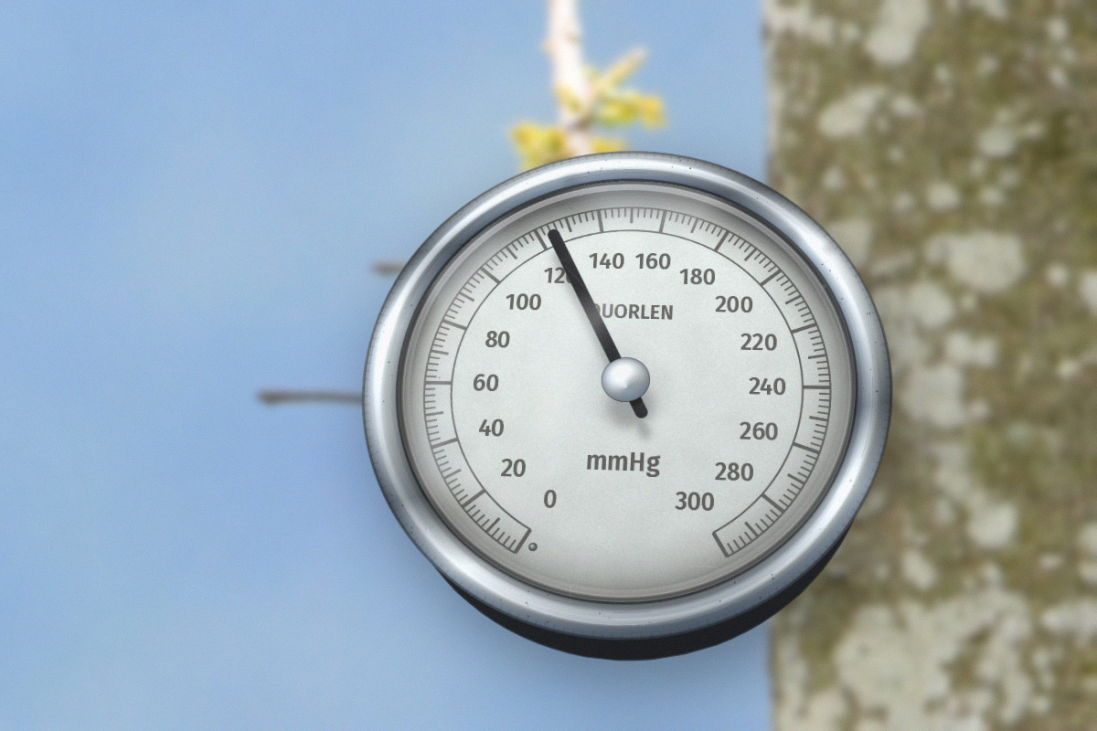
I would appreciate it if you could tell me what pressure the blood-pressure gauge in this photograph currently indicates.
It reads 124 mmHg
